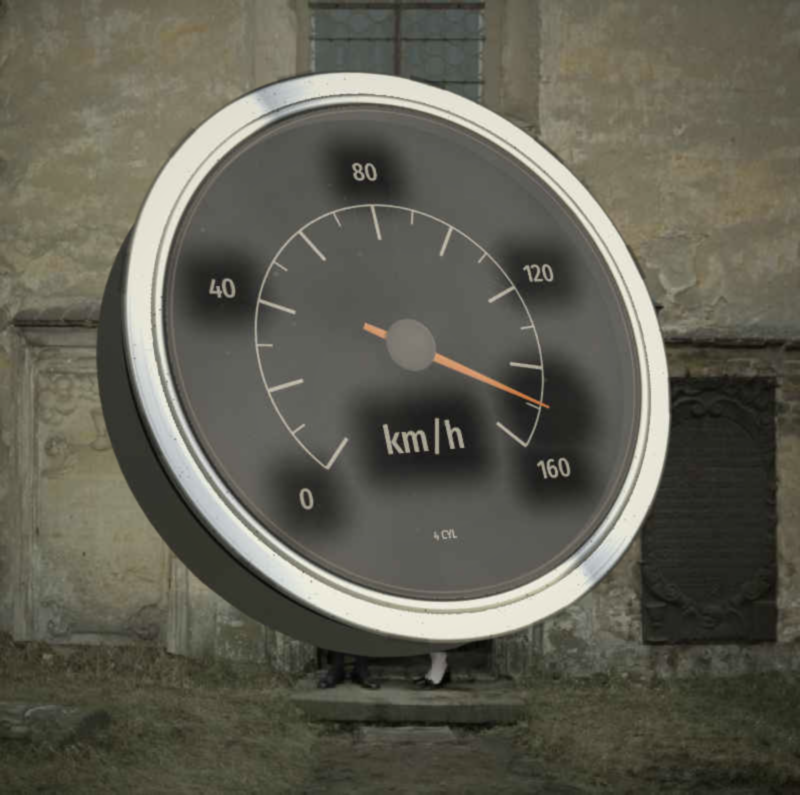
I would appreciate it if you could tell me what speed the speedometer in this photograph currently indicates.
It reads 150 km/h
